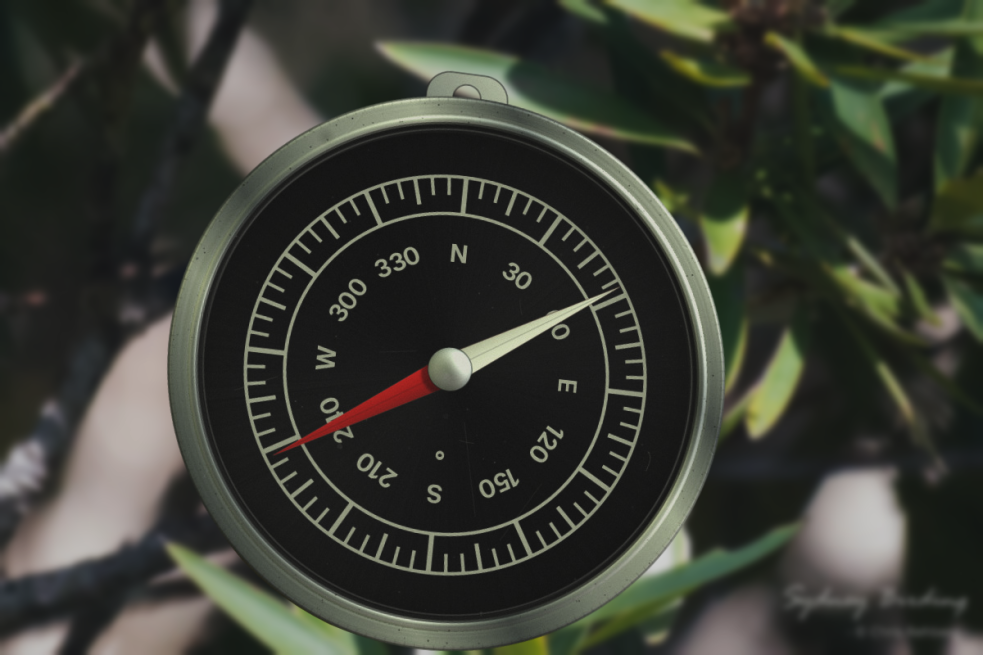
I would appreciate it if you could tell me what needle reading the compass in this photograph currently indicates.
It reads 237.5 °
